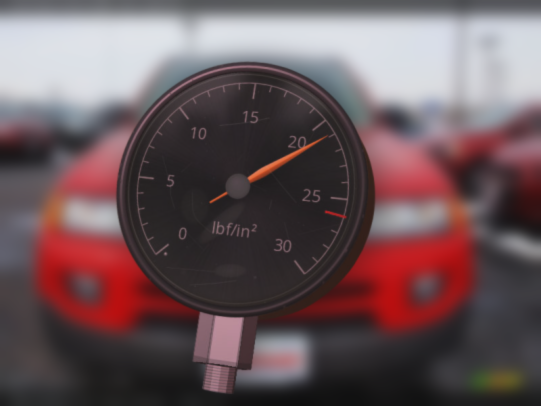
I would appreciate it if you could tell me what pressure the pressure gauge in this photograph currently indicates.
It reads 21 psi
